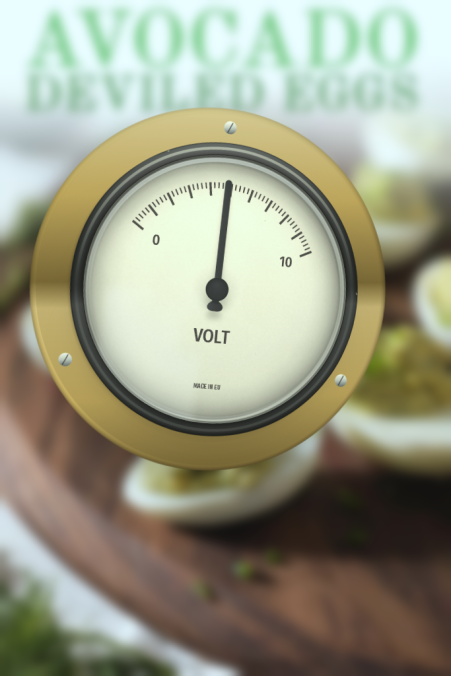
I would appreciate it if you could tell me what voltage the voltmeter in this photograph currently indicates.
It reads 4.8 V
